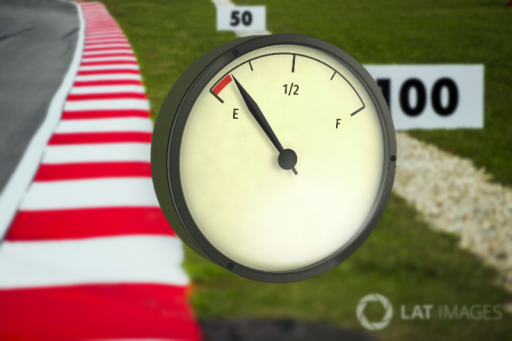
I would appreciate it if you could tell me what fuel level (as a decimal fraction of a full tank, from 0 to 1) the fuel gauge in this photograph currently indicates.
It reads 0.125
